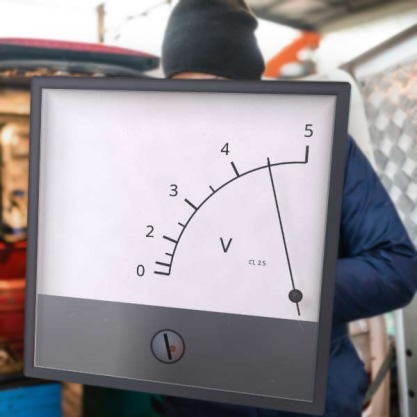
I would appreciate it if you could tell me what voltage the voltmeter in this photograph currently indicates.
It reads 4.5 V
